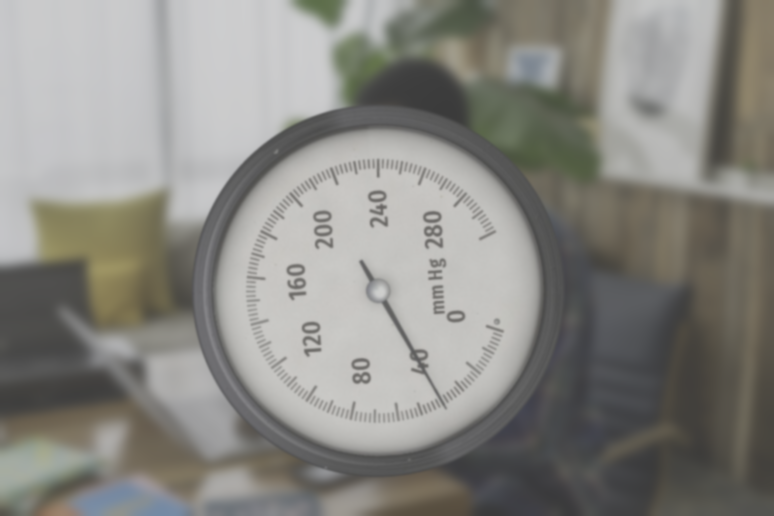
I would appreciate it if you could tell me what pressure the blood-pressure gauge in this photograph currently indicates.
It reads 40 mmHg
